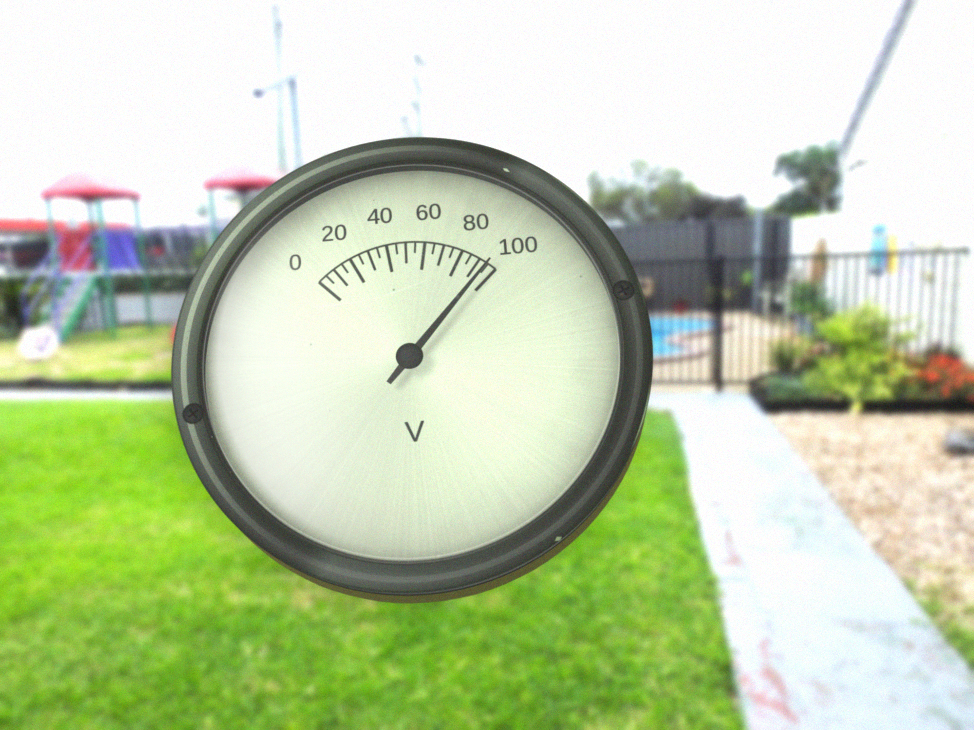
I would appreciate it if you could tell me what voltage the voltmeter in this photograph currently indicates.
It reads 95 V
